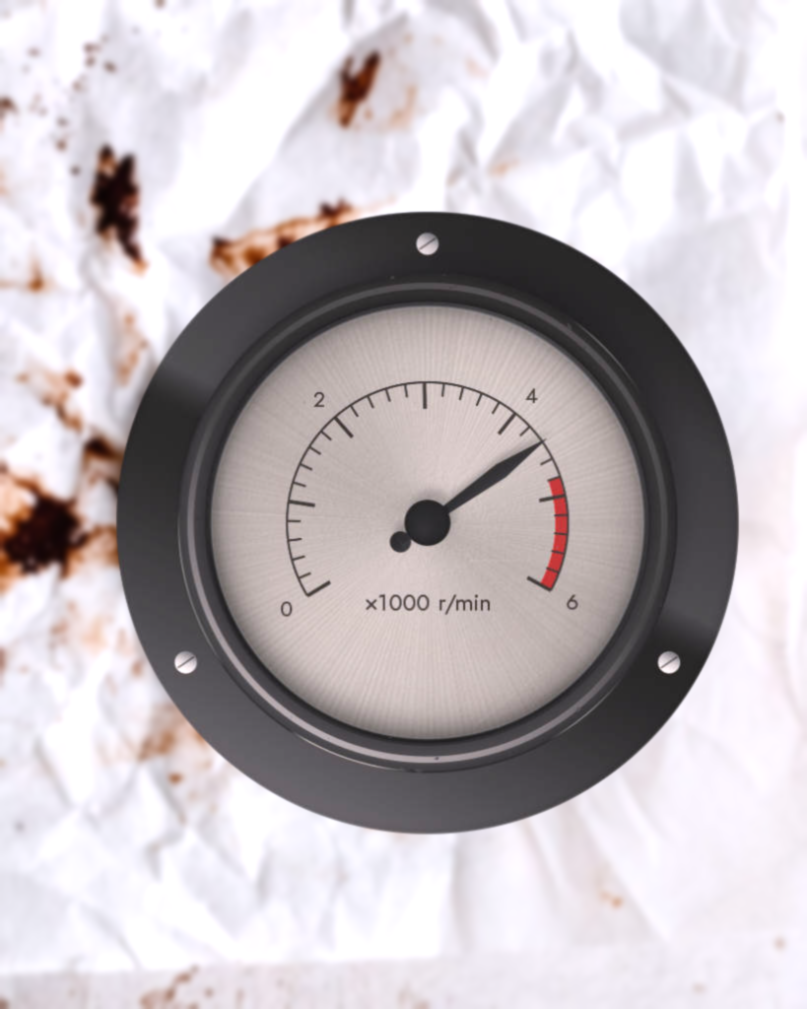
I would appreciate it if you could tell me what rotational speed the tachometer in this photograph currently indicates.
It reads 4400 rpm
